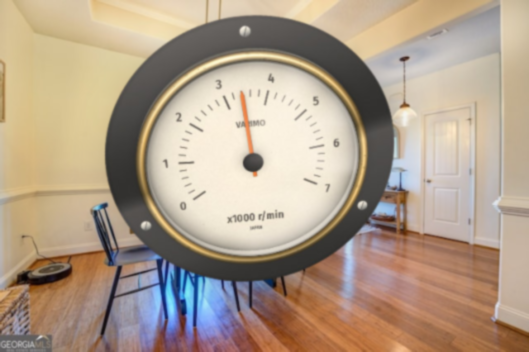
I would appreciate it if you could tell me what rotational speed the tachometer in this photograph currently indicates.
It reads 3400 rpm
